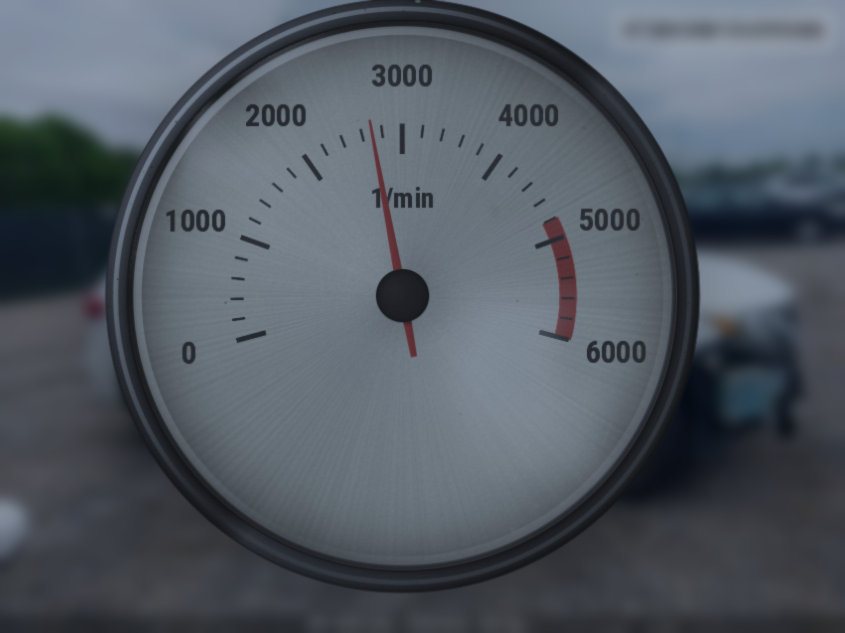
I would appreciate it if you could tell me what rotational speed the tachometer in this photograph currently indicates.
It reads 2700 rpm
